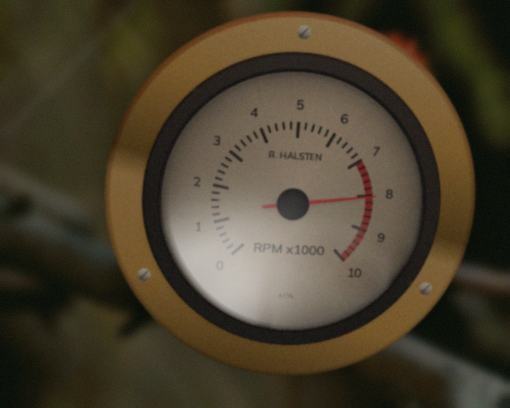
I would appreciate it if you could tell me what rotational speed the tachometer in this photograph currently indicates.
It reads 8000 rpm
